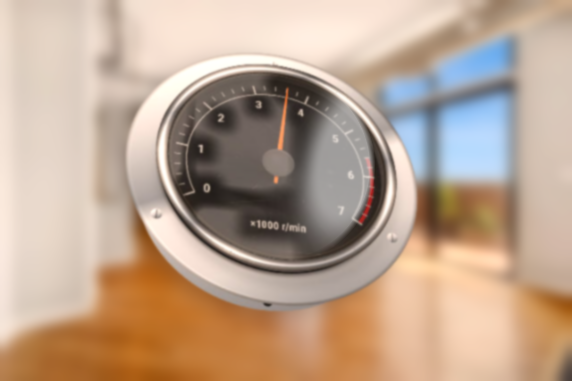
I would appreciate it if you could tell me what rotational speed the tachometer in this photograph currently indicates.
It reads 3600 rpm
